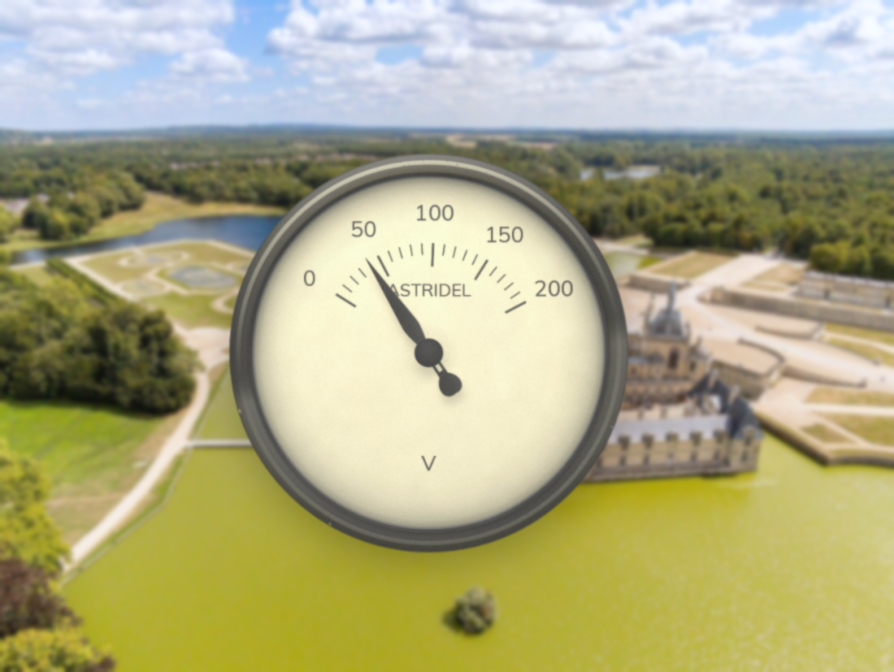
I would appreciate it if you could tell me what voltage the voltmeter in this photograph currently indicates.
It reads 40 V
